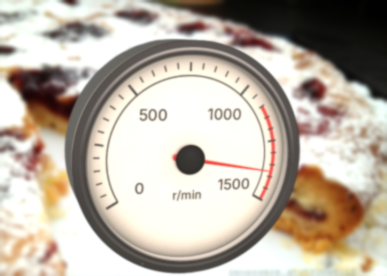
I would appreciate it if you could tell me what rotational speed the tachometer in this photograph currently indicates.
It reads 1375 rpm
